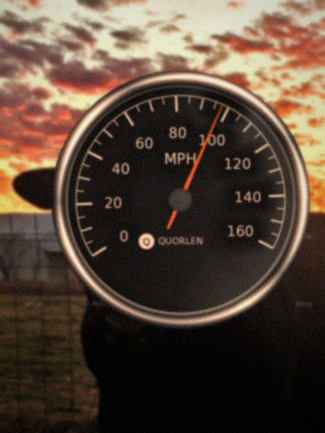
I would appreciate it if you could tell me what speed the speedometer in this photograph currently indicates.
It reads 97.5 mph
